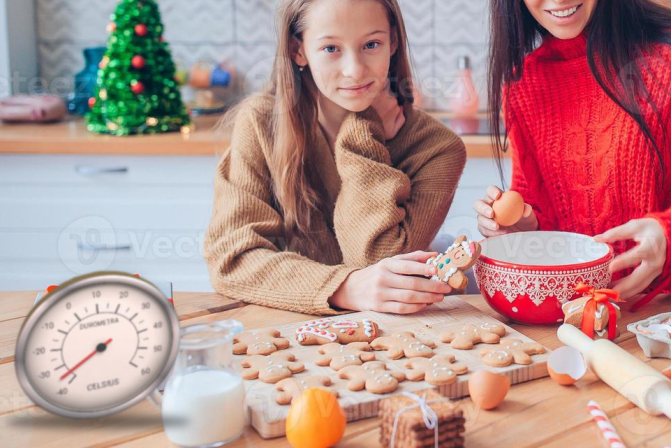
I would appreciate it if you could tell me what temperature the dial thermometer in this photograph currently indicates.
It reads -35 °C
